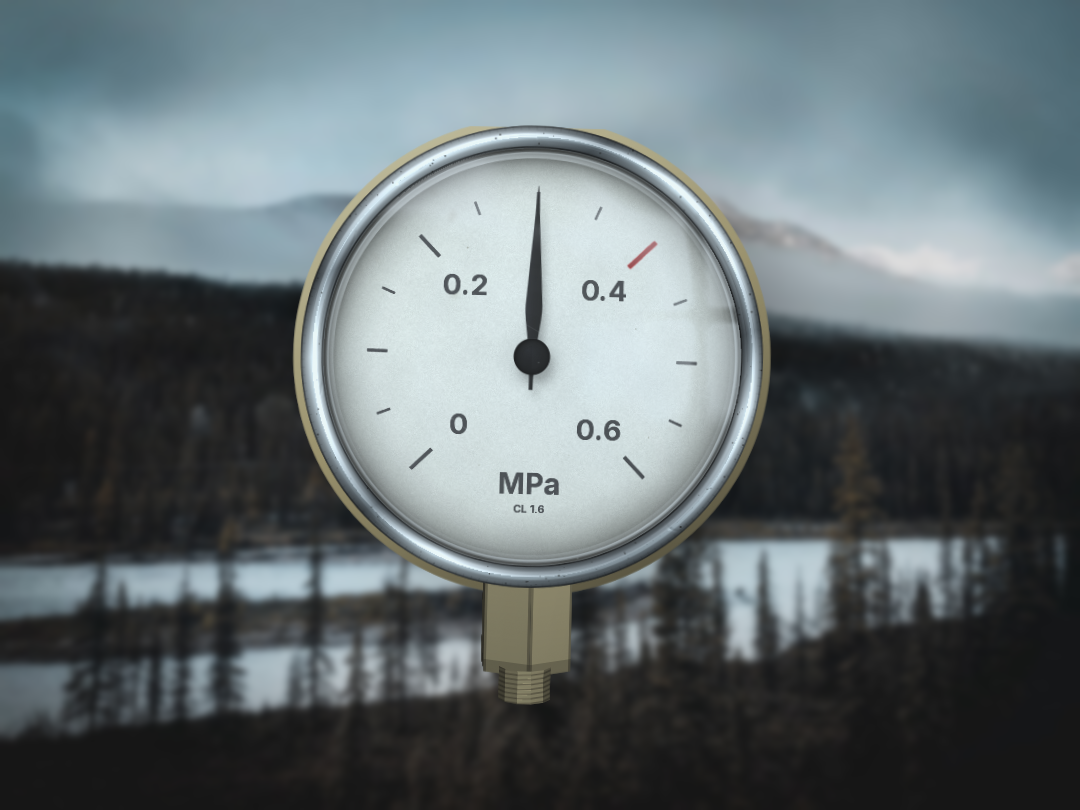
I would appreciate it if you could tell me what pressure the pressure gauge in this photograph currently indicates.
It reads 0.3 MPa
